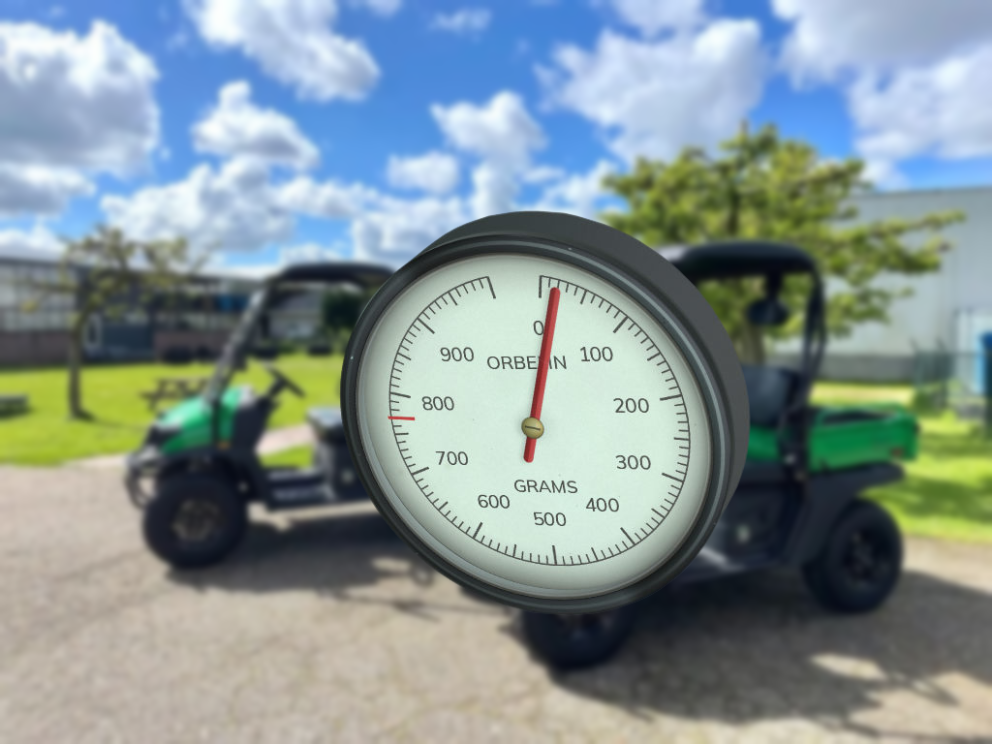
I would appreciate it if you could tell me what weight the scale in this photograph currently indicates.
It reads 20 g
